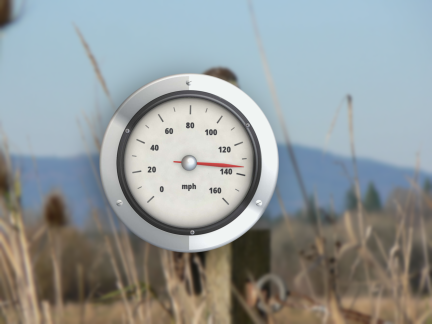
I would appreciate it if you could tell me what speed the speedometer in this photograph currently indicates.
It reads 135 mph
